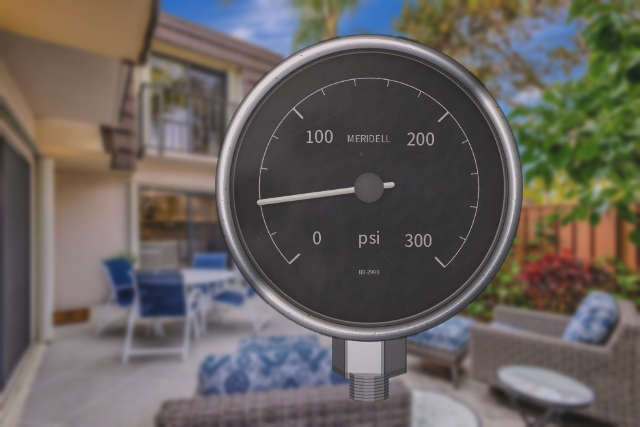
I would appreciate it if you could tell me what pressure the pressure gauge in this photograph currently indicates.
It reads 40 psi
